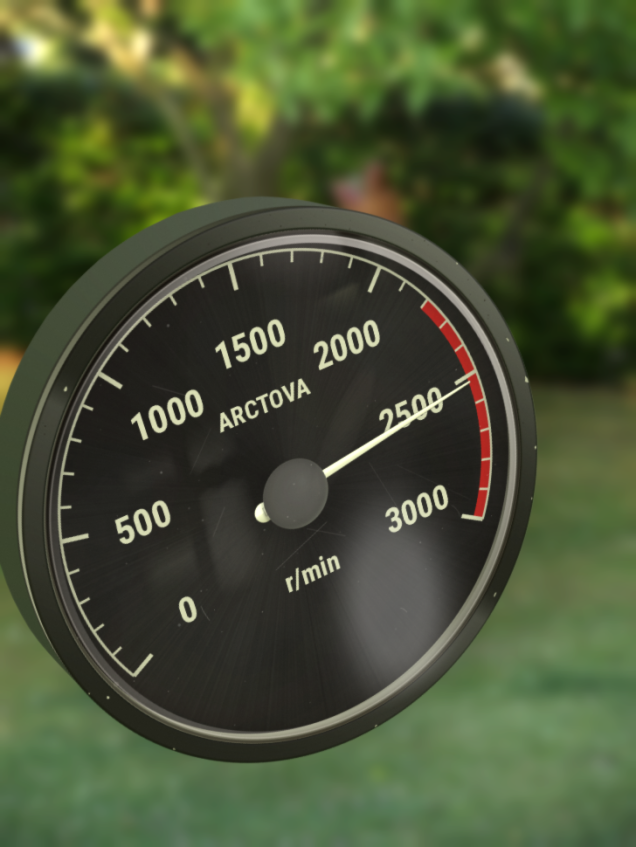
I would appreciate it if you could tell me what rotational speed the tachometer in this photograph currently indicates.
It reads 2500 rpm
